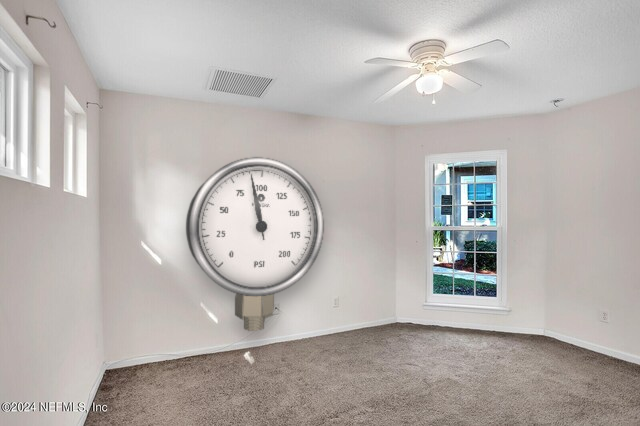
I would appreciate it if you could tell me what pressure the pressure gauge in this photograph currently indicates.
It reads 90 psi
